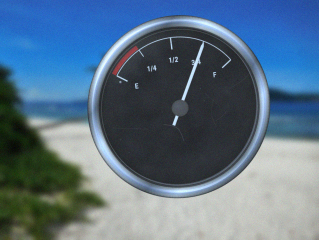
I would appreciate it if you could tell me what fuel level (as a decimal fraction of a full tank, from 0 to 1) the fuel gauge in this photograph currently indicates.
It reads 0.75
